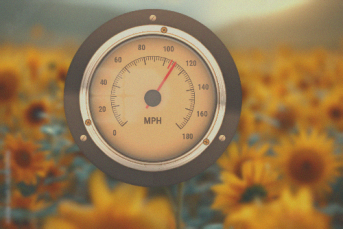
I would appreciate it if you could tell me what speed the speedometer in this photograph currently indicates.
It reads 110 mph
